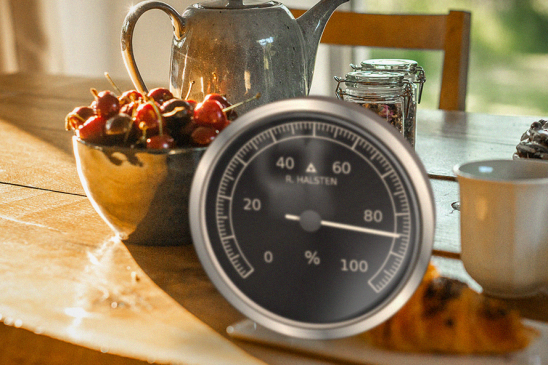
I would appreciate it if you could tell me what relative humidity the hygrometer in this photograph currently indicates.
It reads 85 %
